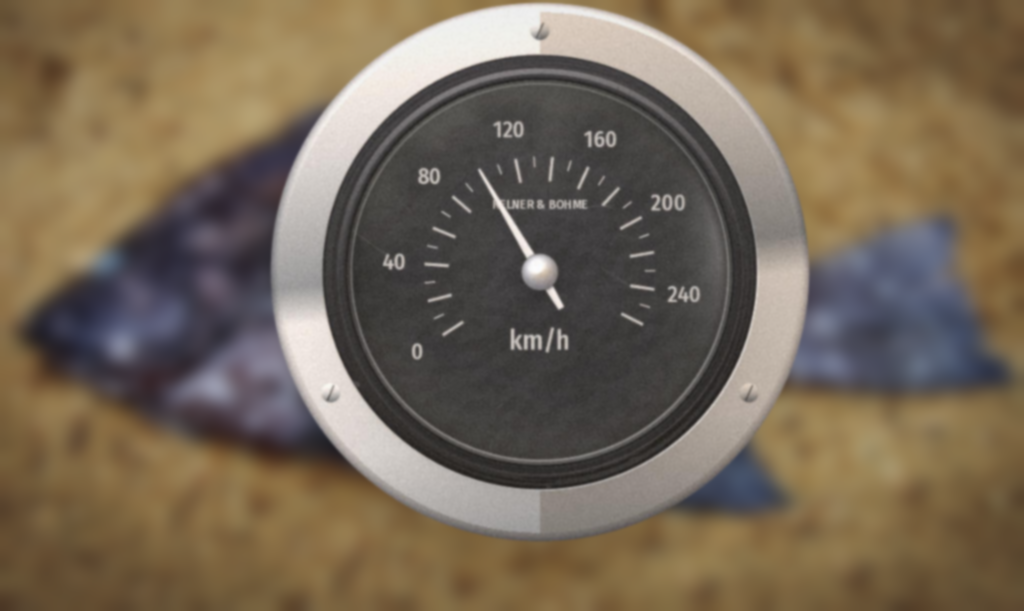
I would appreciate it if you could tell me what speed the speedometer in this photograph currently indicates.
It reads 100 km/h
